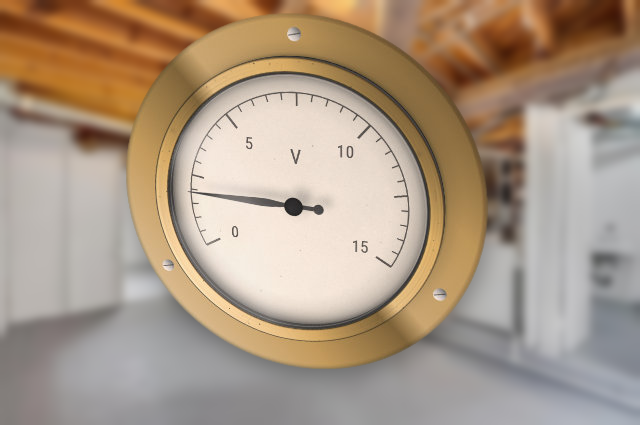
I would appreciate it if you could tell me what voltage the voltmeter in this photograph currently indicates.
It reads 2 V
